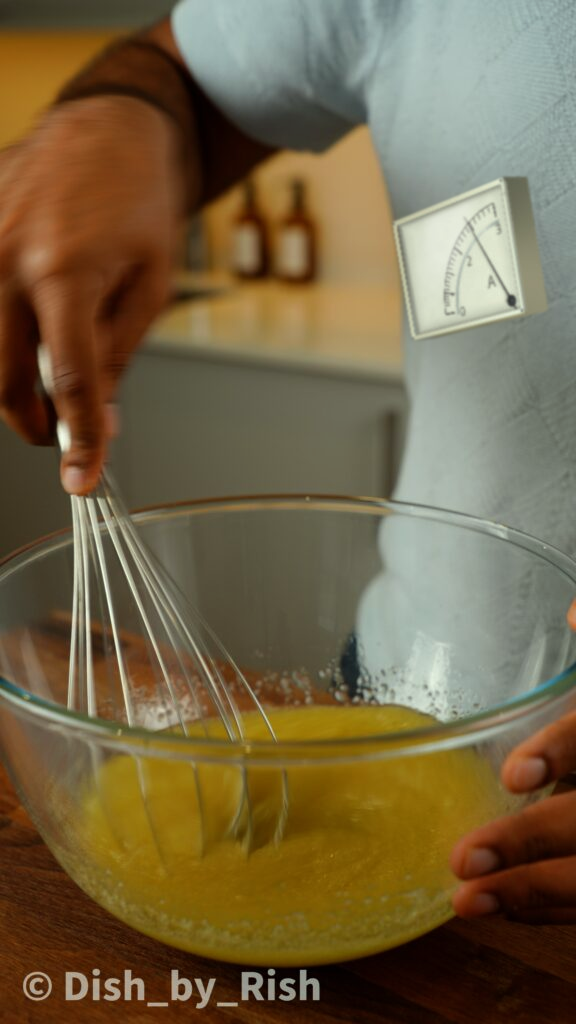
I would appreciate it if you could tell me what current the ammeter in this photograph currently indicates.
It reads 2.5 A
